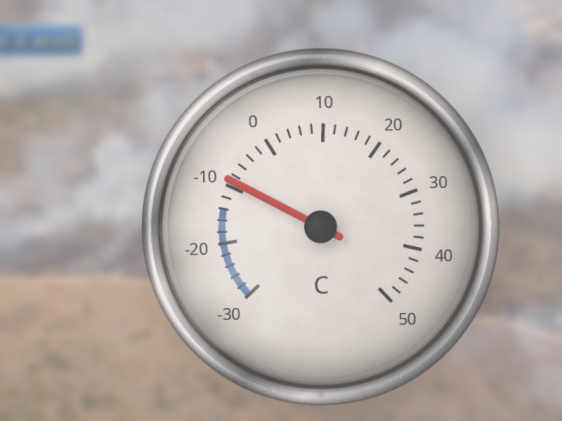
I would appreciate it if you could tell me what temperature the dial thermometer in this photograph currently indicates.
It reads -9 °C
